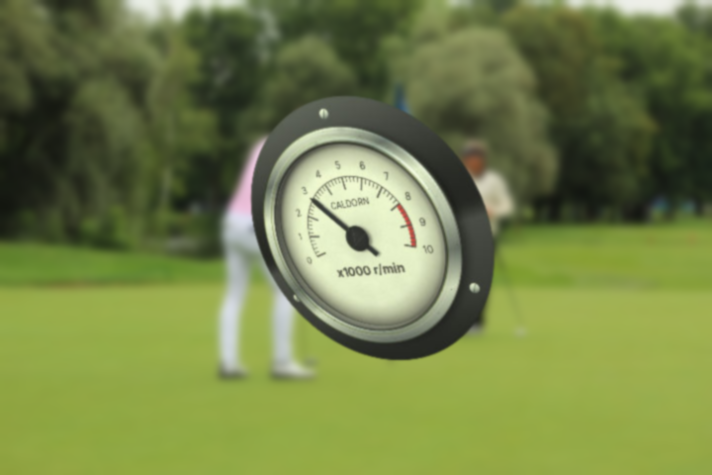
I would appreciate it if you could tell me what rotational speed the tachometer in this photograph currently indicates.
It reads 3000 rpm
